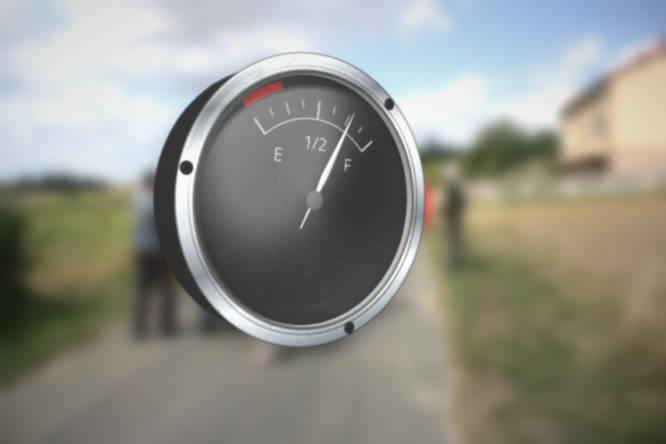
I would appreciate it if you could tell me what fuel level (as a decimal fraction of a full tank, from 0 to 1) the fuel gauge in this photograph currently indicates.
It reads 0.75
